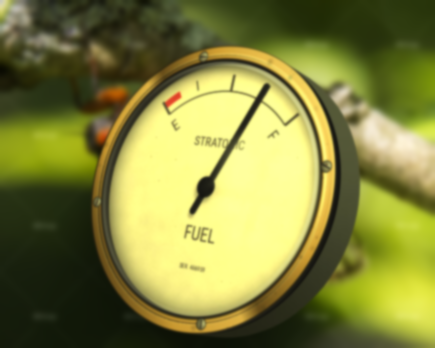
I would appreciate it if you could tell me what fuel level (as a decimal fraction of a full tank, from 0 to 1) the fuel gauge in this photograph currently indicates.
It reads 0.75
